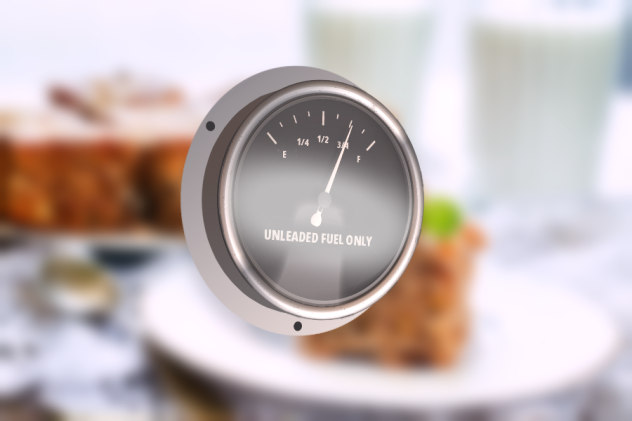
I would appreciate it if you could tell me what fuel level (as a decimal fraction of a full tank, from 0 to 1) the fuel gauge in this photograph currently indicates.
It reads 0.75
